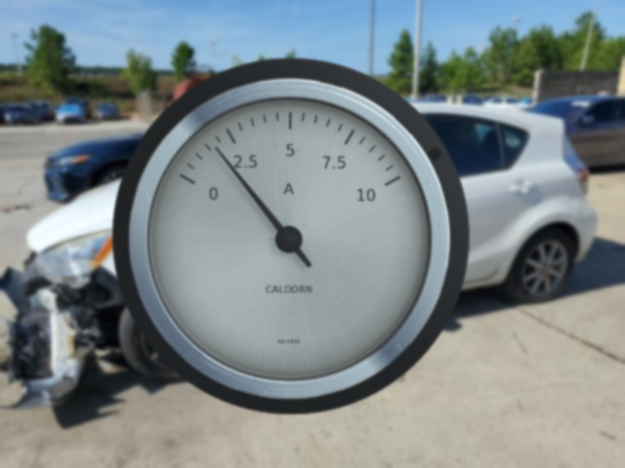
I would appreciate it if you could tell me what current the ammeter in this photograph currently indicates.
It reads 1.75 A
